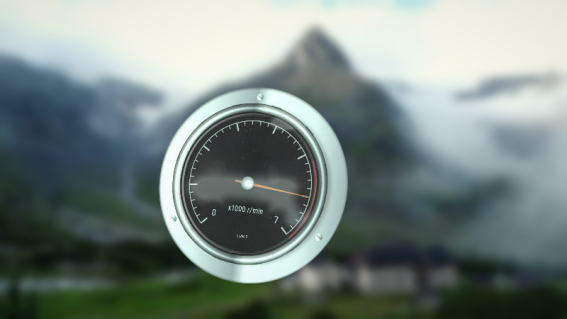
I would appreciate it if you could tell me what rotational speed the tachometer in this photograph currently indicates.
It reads 6000 rpm
